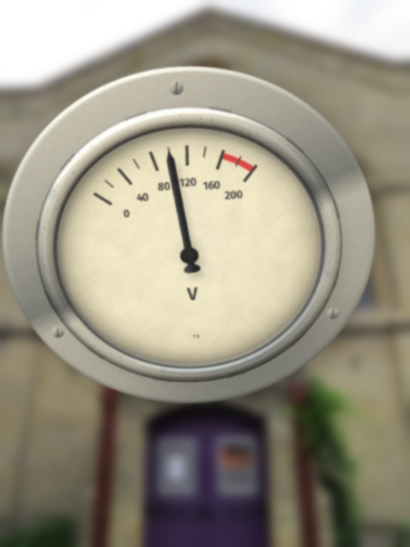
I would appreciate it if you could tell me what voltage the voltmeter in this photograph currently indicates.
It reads 100 V
